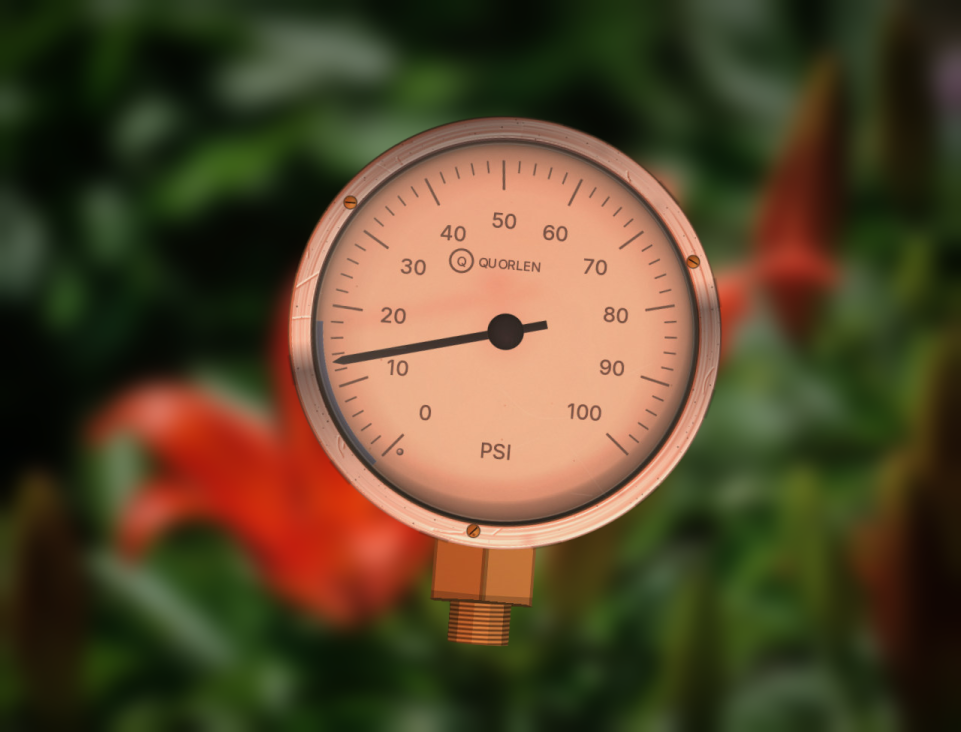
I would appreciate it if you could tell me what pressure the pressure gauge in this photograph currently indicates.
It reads 13 psi
